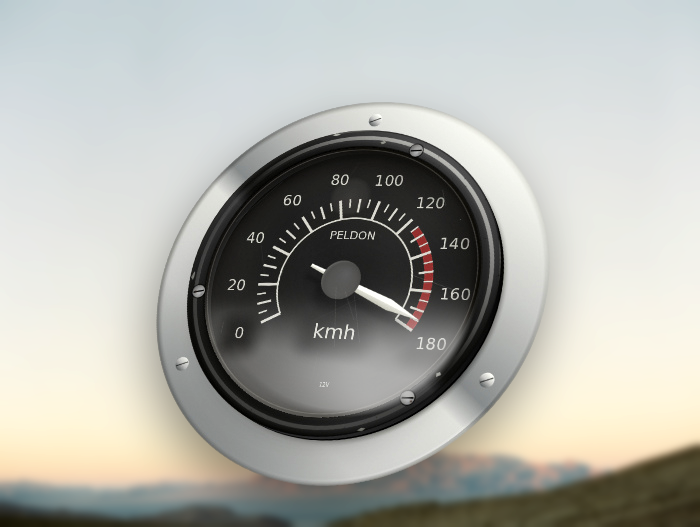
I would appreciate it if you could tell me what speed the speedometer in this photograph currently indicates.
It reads 175 km/h
